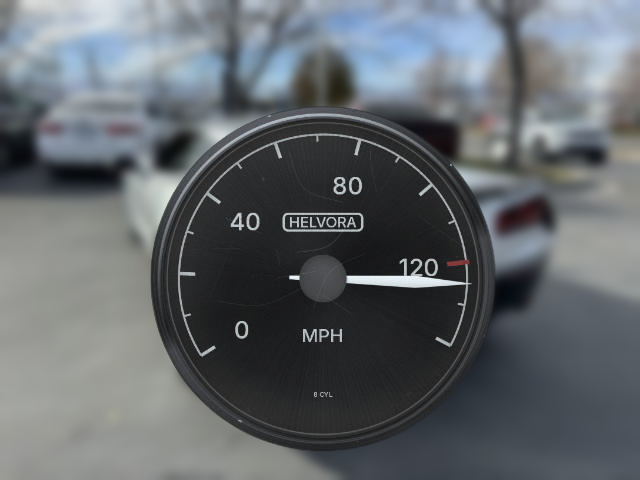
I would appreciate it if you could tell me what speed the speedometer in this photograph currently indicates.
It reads 125 mph
